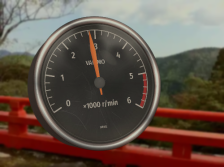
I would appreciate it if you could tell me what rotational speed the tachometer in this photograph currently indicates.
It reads 2800 rpm
